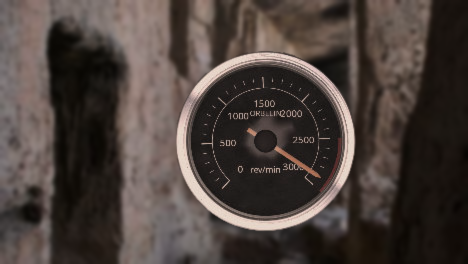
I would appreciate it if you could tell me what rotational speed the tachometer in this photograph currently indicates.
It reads 2900 rpm
